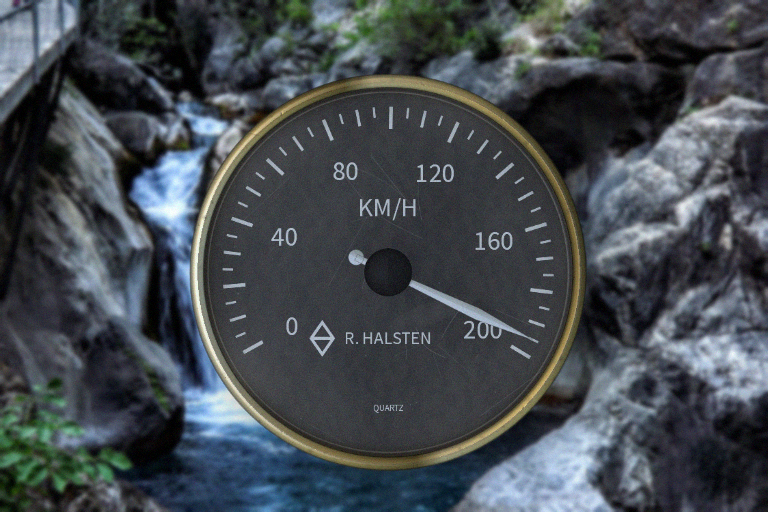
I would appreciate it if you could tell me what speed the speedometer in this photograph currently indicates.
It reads 195 km/h
